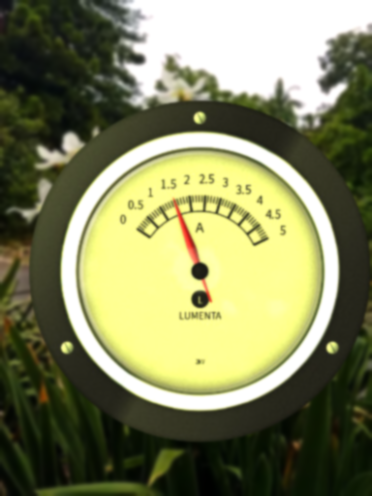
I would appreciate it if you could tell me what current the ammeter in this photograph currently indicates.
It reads 1.5 A
